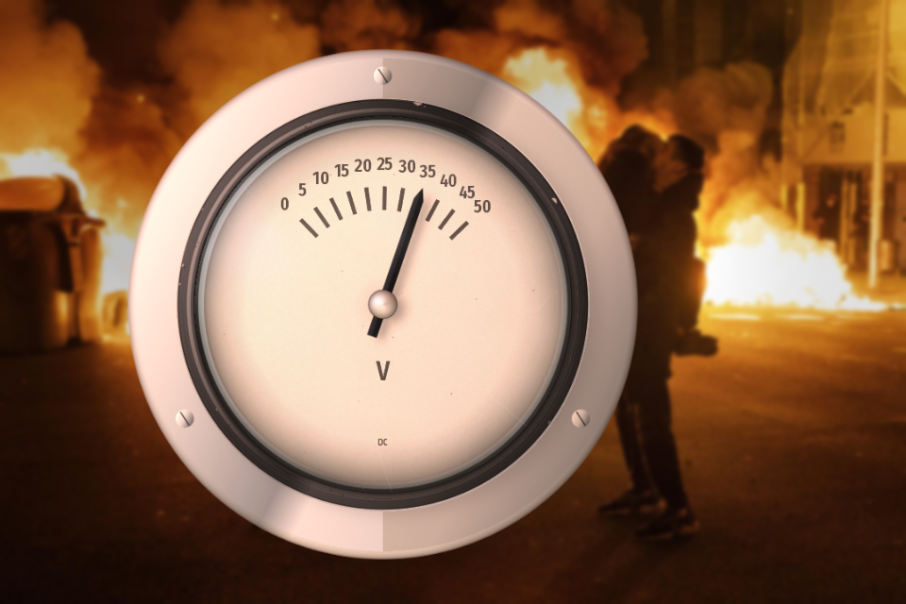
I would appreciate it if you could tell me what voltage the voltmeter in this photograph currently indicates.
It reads 35 V
